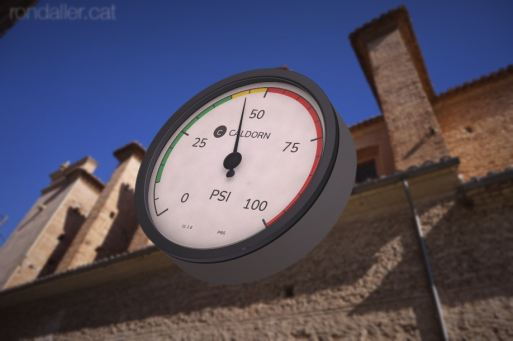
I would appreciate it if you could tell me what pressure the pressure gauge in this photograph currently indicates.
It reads 45 psi
